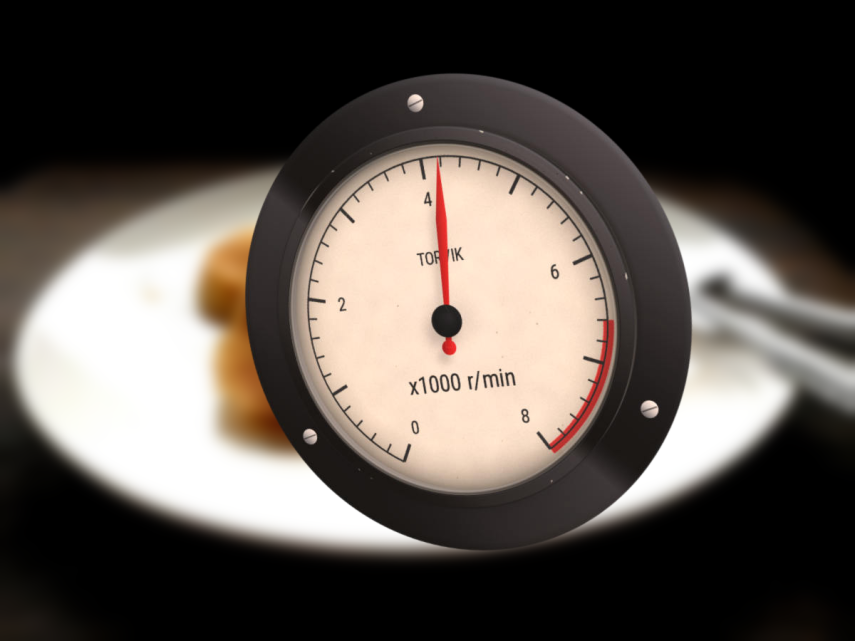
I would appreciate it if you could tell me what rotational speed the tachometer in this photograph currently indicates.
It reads 4200 rpm
